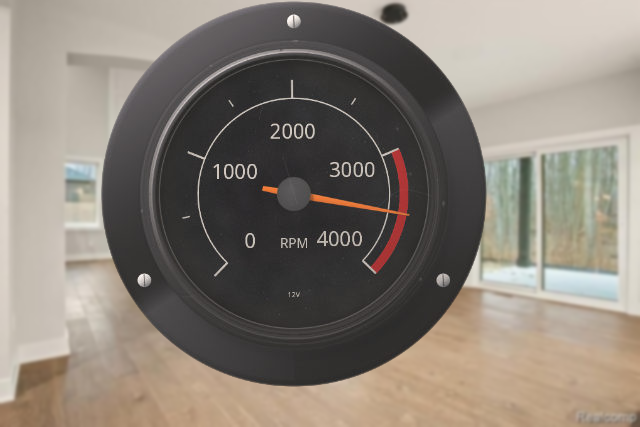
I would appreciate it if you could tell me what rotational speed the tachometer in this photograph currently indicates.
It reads 3500 rpm
